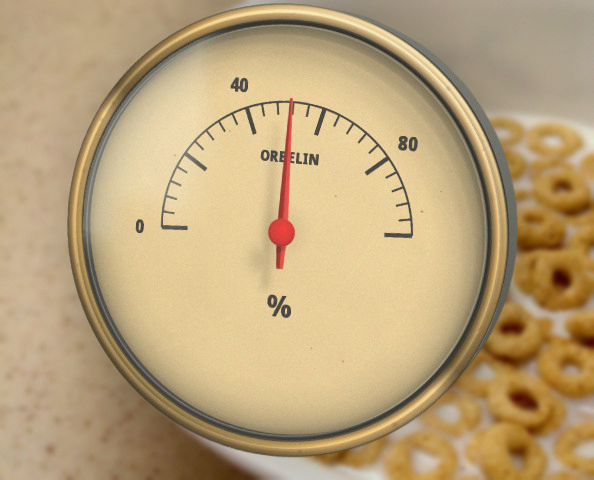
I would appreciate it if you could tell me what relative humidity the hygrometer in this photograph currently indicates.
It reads 52 %
